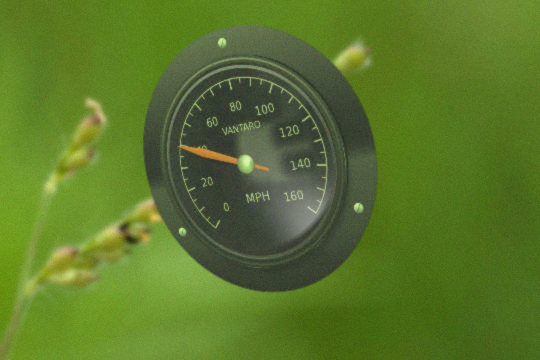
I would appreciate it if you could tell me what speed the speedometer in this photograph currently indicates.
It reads 40 mph
